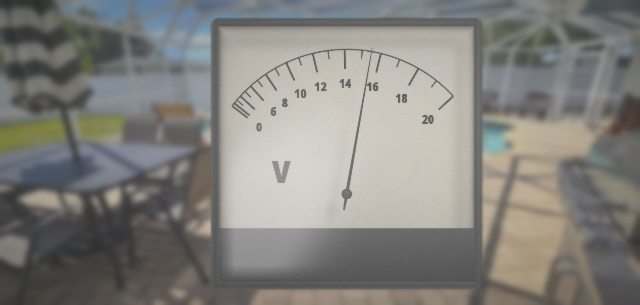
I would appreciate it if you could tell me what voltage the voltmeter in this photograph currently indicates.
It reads 15.5 V
